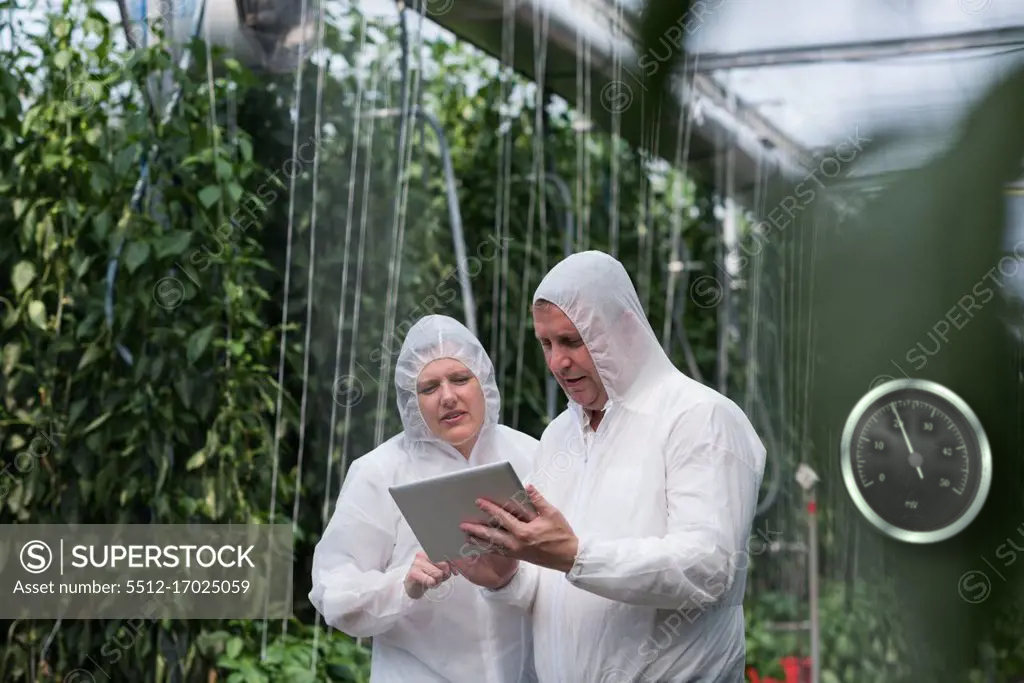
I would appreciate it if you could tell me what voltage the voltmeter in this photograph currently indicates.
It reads 20 mV
